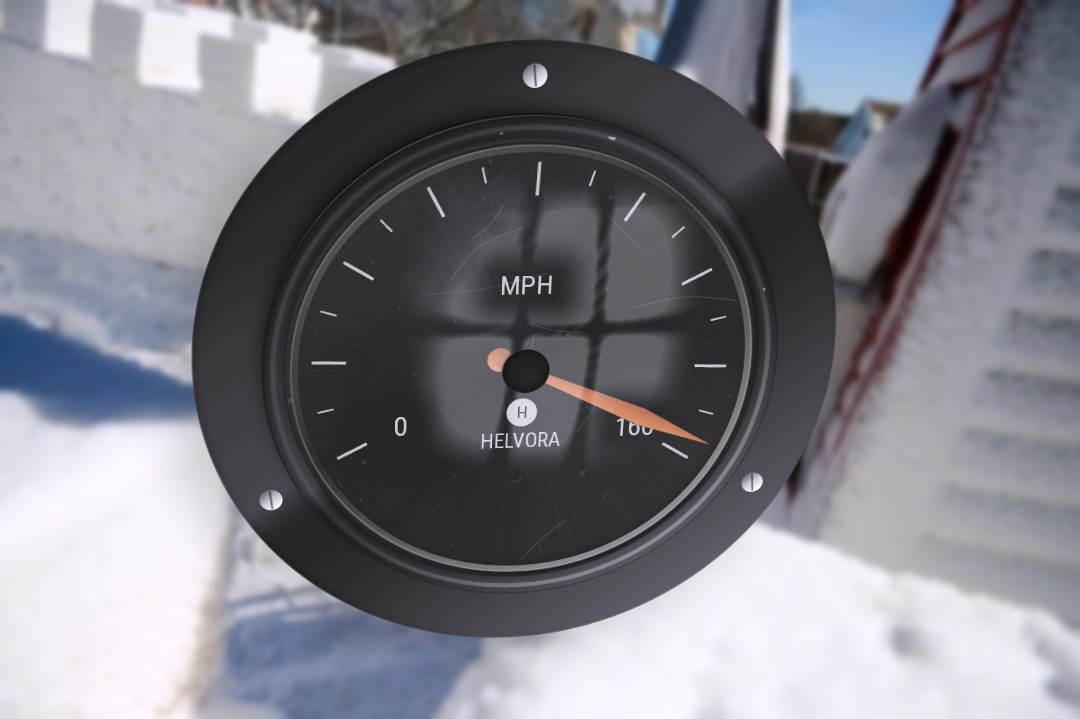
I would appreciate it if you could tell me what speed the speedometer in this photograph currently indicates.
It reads 155 mph
